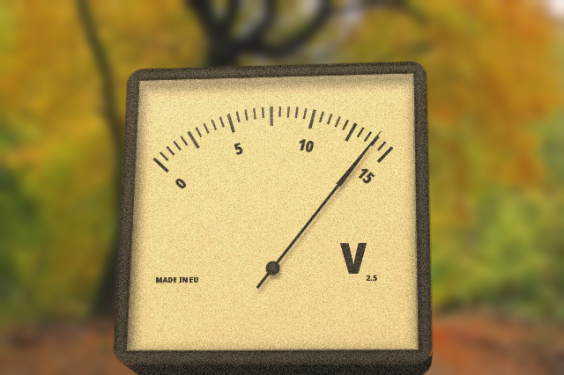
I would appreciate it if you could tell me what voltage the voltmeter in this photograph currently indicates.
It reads 14 V
